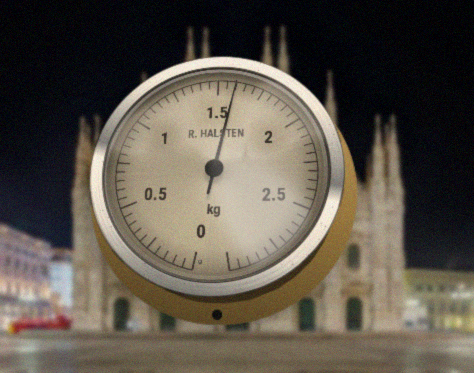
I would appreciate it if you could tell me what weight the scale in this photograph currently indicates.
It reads 1.6 kg
